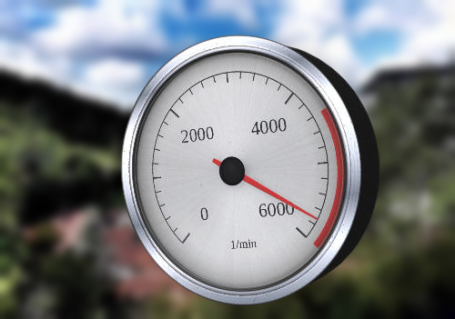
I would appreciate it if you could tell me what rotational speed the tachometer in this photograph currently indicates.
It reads 5700 rpm
